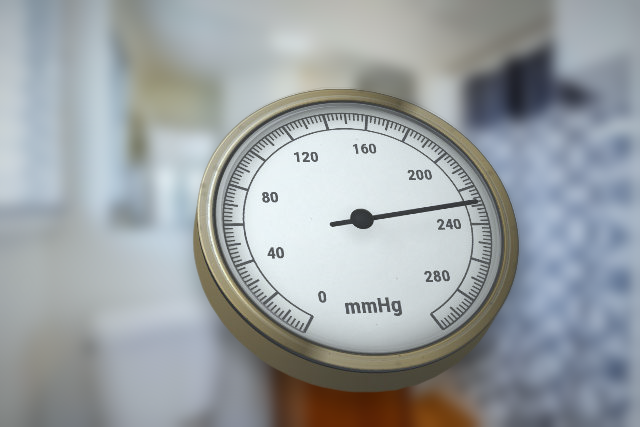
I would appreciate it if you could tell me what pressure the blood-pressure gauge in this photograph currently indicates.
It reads 230 mmHg
